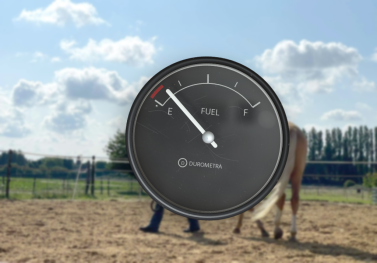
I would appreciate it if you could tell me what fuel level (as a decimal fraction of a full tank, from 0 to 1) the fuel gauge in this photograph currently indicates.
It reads 0.125
